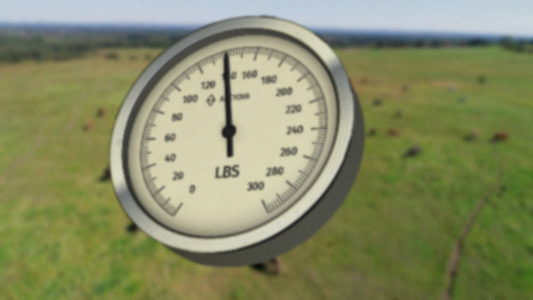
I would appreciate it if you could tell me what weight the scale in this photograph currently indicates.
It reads 140 lb
